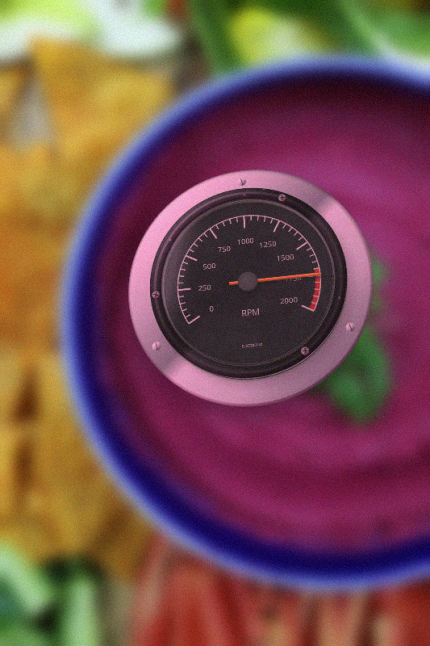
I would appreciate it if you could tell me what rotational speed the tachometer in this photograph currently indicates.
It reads 1750 rpm
